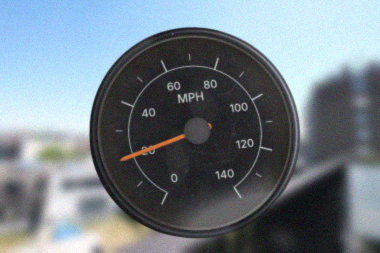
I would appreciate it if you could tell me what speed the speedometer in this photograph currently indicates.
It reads 20 mph
